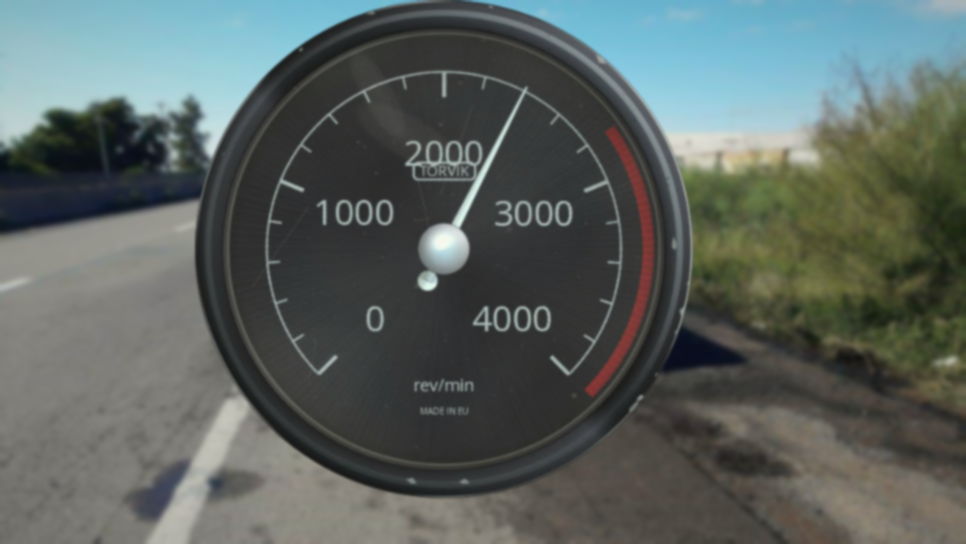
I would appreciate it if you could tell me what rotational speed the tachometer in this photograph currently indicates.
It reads 2400 rpm
